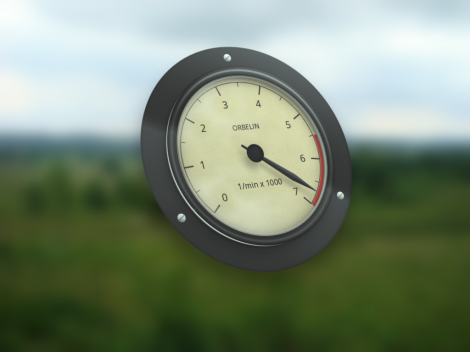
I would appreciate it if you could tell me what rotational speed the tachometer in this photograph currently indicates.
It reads 6750 rpm
